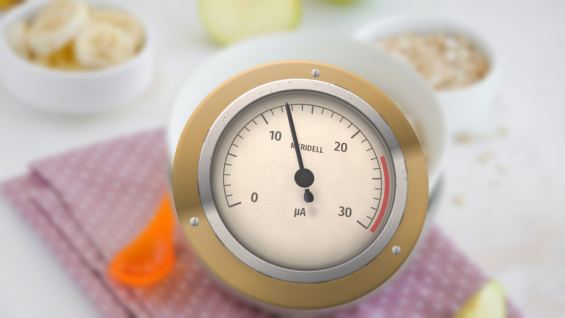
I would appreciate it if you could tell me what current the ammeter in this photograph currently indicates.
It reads 12.5 µA
